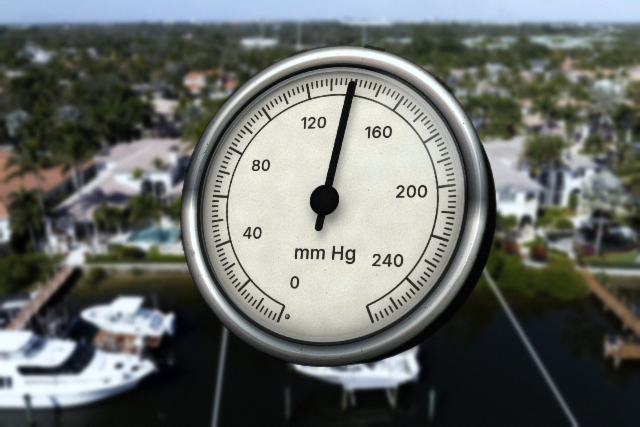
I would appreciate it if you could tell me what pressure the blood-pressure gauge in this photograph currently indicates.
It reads 140 mmHg
